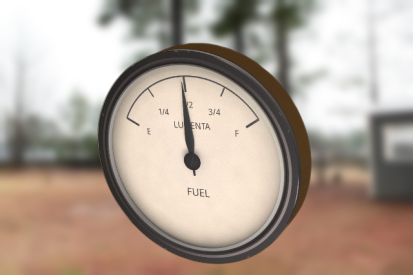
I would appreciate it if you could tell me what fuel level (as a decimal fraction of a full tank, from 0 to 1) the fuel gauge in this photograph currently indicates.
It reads 0.5
